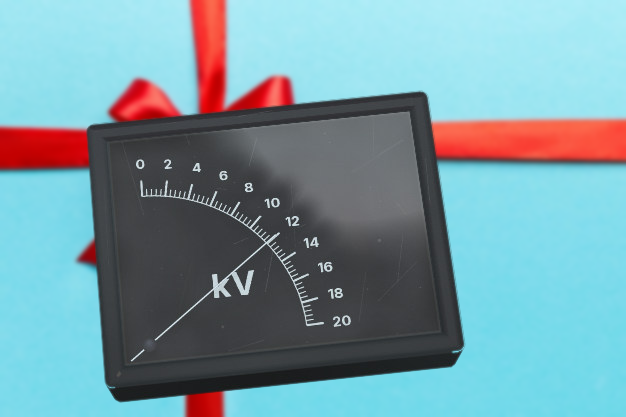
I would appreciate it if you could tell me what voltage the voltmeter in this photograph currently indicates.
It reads 12 kV
